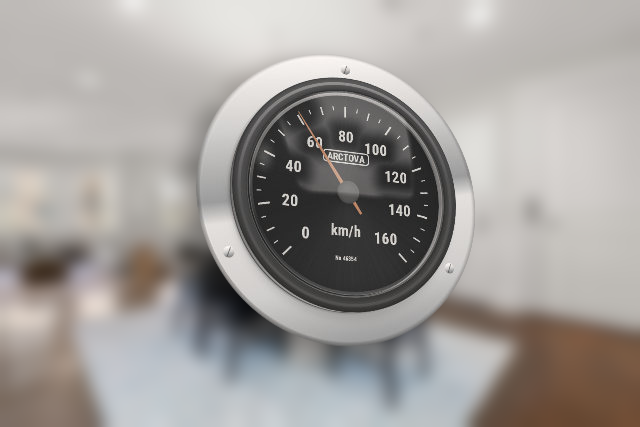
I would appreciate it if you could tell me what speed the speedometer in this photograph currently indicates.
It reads 60 km/h
